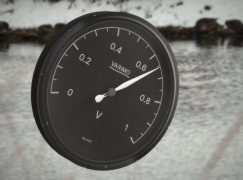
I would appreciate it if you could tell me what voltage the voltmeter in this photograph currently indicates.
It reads 0.65 V
